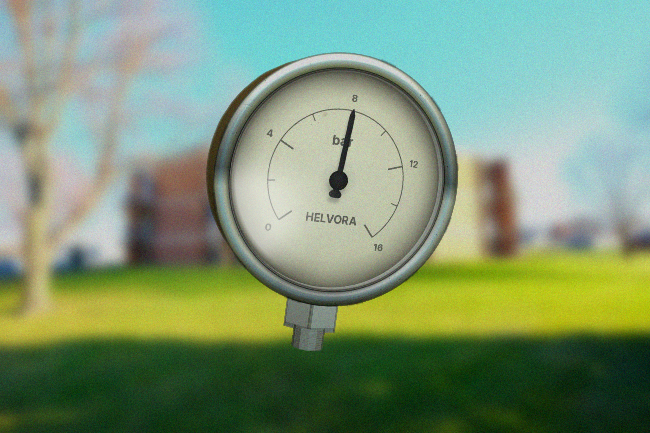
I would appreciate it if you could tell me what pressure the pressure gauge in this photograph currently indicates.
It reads 8 bar
